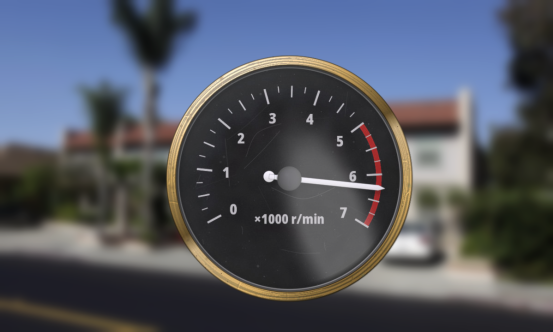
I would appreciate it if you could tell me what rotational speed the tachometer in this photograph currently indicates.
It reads 6250 rpm
